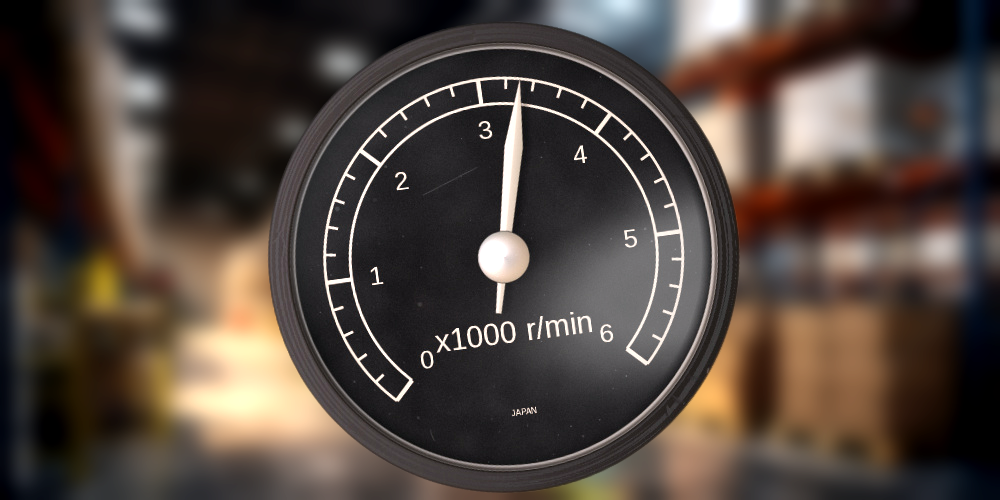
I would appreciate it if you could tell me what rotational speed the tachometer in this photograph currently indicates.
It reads 3300 rpm
